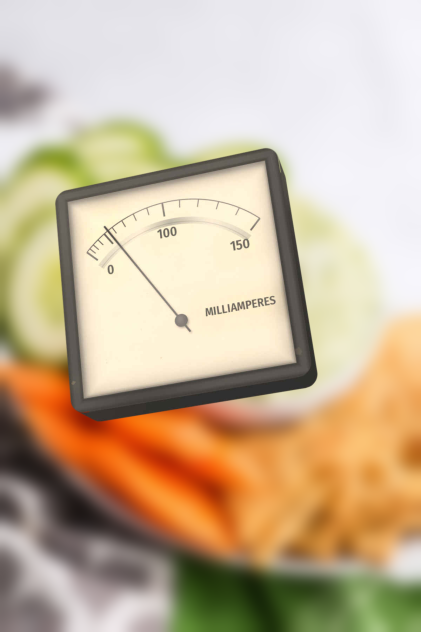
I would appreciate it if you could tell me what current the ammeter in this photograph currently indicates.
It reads 55 mA
